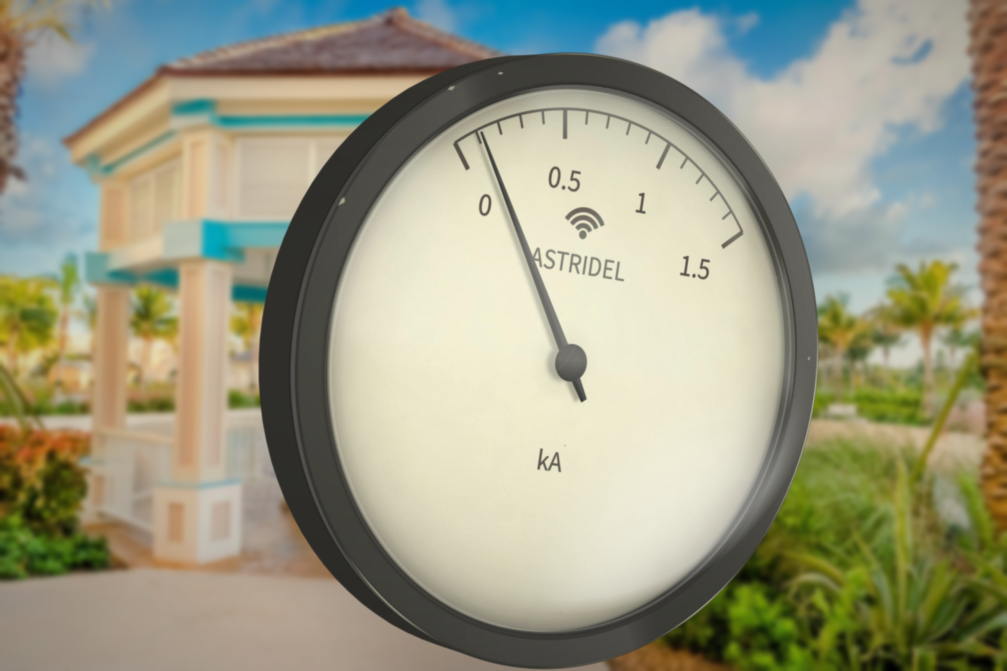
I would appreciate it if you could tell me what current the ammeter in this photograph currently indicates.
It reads 0.1 kA
